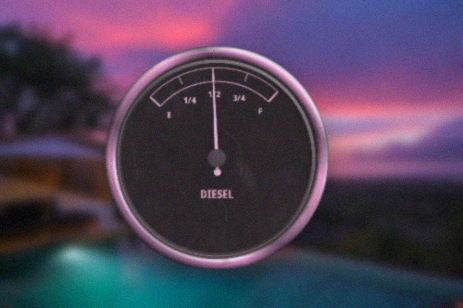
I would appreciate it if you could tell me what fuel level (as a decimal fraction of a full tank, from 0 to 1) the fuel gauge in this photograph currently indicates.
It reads 0.5
